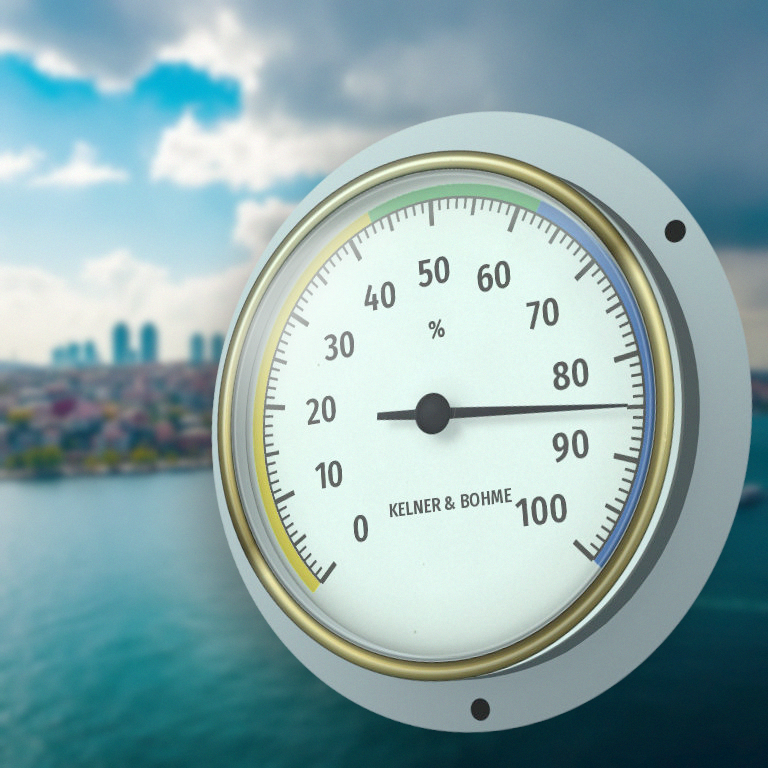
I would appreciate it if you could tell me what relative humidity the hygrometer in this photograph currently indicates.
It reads 85 %
